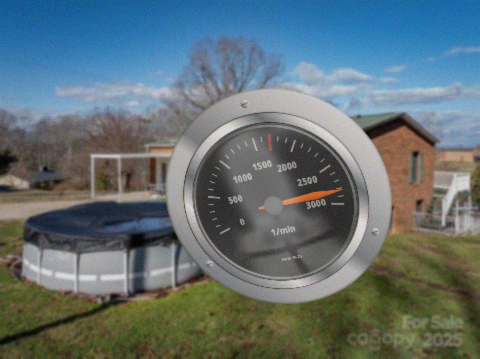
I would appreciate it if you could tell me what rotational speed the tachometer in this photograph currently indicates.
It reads 2800 rpm
